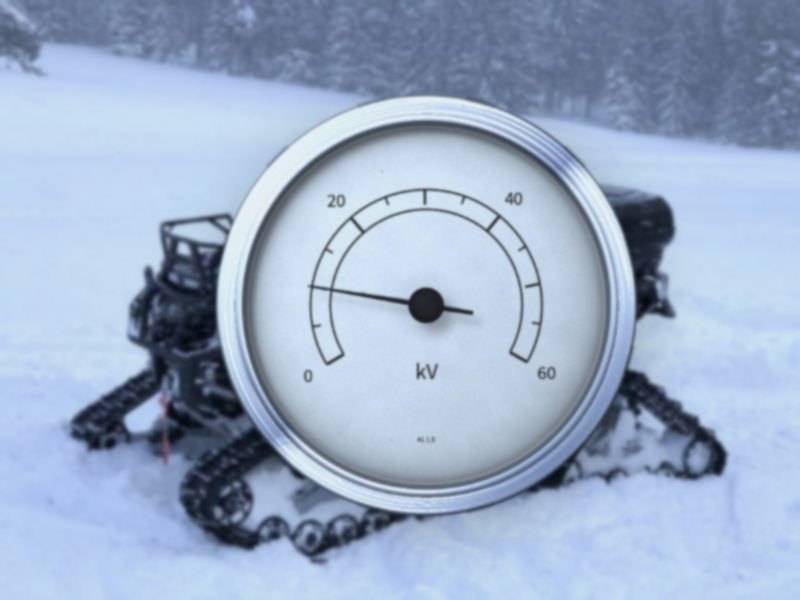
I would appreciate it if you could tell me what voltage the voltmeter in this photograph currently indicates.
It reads 10 kV
